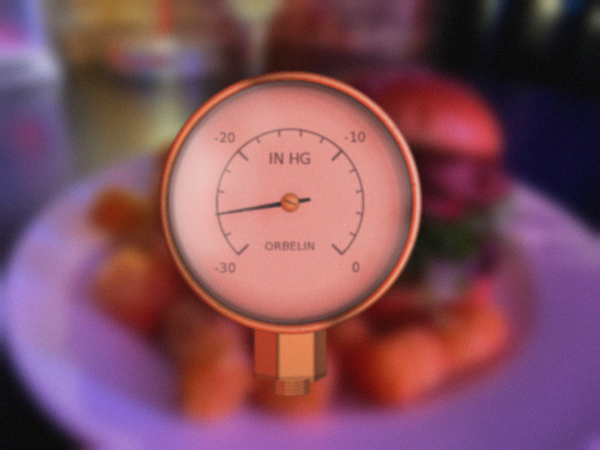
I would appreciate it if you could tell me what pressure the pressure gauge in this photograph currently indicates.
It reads -26 inHg
